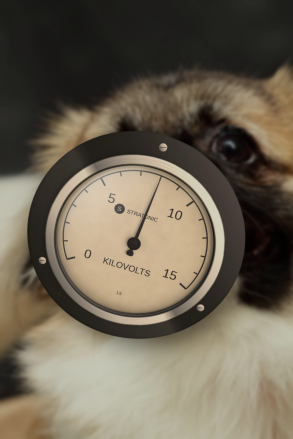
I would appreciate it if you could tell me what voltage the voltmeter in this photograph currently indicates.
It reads 8 kV
